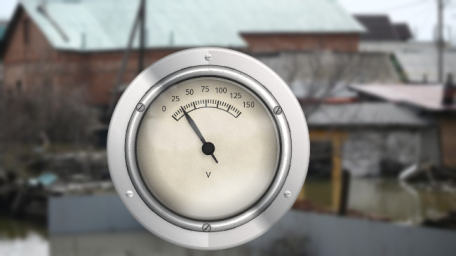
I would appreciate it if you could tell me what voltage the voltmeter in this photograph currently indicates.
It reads 25 V
